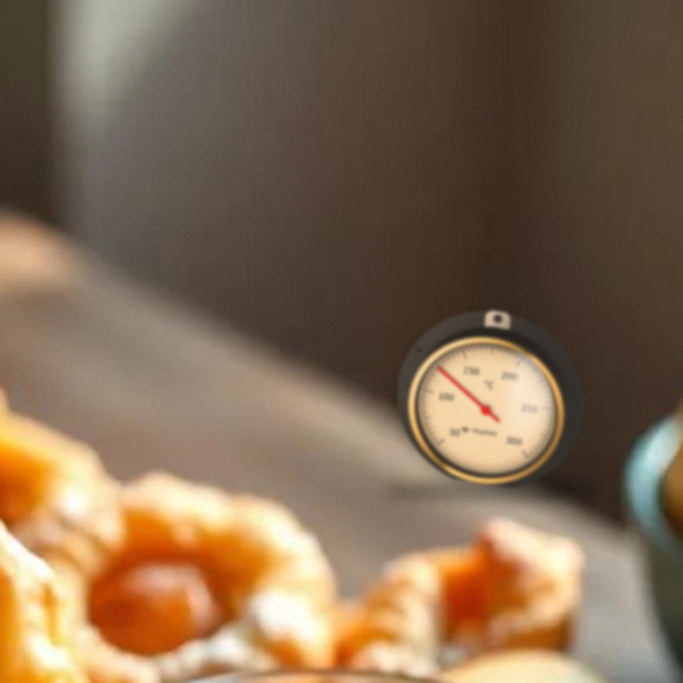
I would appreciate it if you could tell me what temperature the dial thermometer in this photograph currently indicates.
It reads 125 °C
